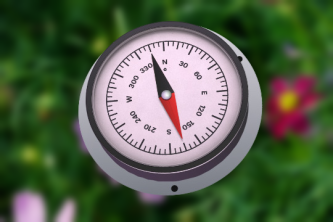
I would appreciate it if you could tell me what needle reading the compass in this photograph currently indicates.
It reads 165 °
